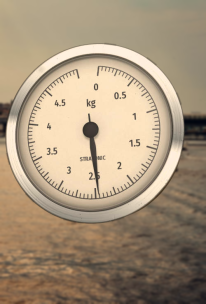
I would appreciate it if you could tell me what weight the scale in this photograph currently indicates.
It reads 2.45 kg
